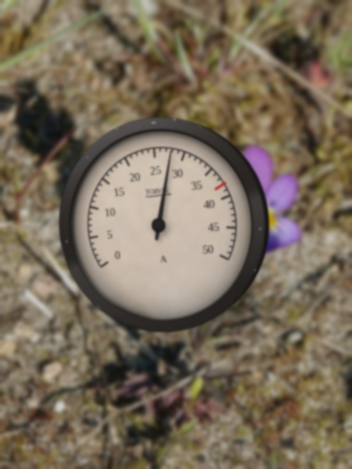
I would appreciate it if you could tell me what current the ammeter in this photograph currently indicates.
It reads 28 A
